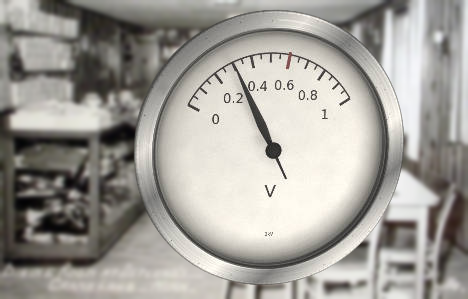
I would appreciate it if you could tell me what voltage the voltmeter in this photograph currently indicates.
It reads 0.3 V
